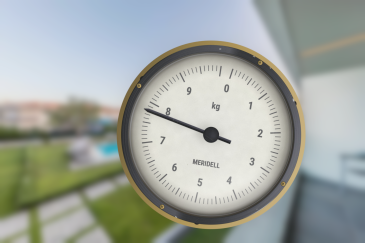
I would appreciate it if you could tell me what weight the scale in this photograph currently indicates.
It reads 7.8 kg
